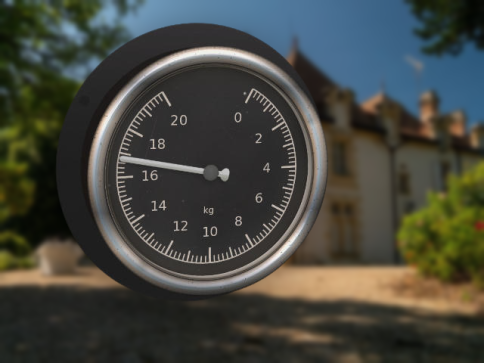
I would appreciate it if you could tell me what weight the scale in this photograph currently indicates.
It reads 16.8 kg
